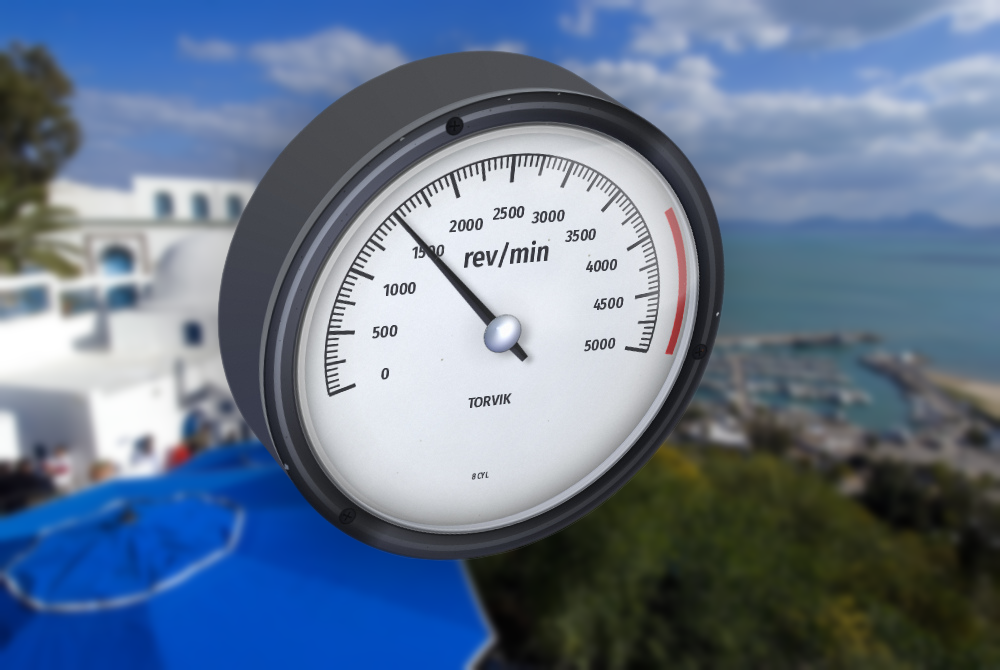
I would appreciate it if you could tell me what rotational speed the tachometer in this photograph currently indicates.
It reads 1500 rpm
